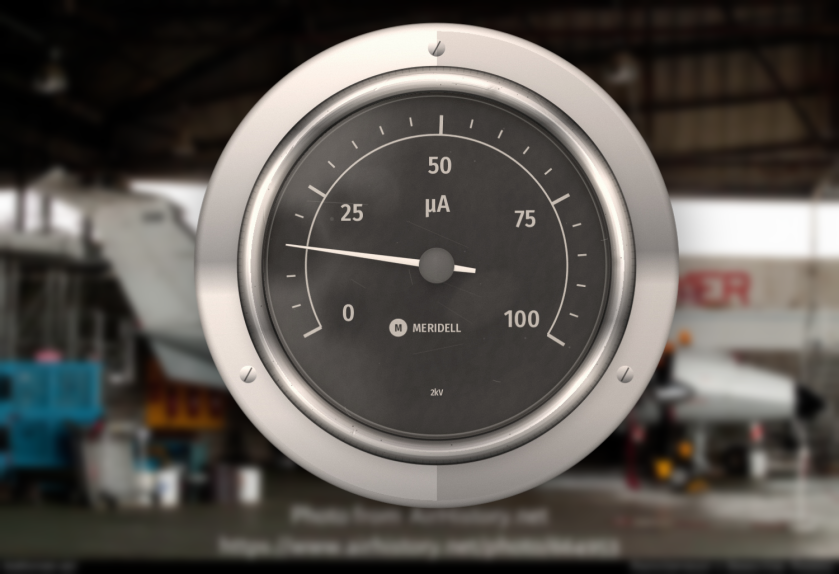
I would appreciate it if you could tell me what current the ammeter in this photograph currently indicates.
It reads 15 µA
